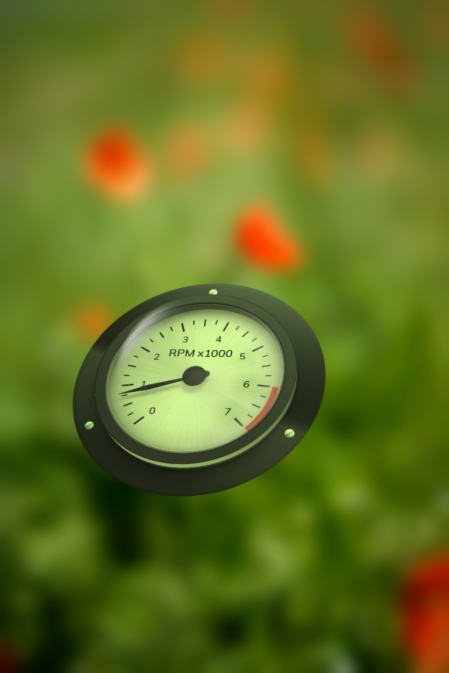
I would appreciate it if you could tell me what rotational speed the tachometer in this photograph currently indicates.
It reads 750 rpm
